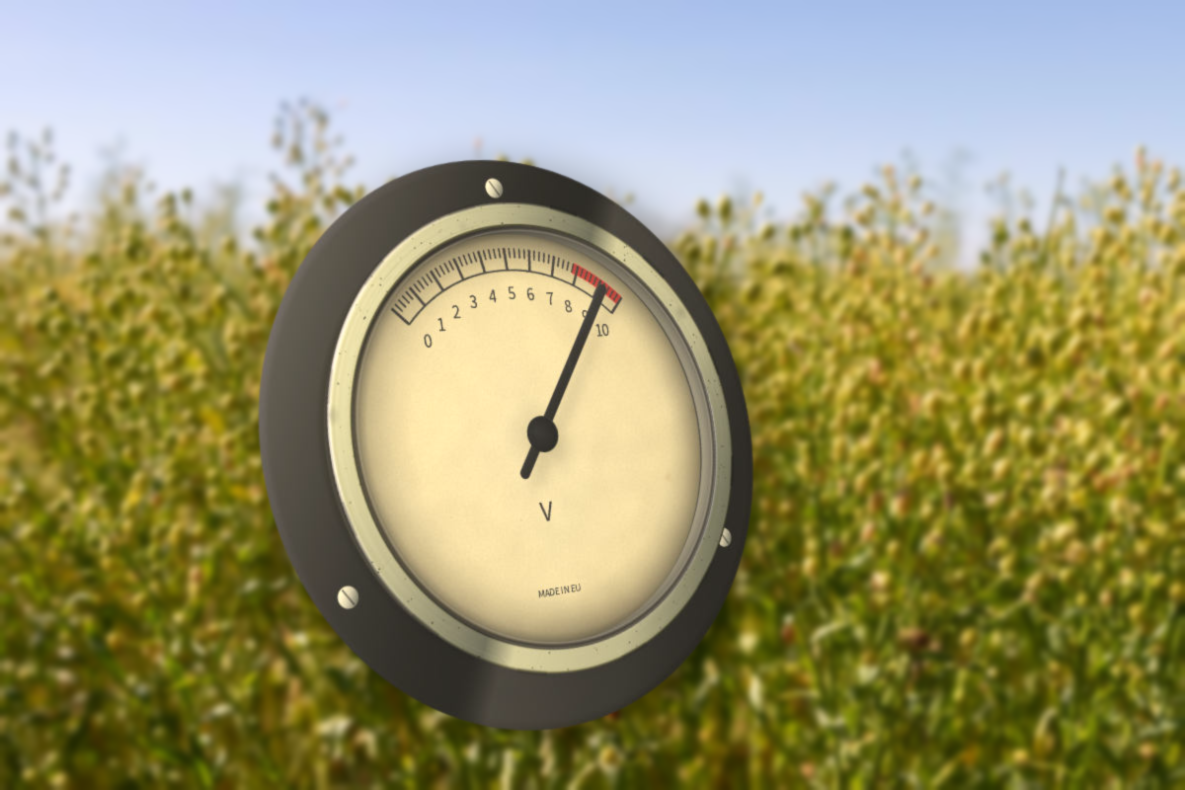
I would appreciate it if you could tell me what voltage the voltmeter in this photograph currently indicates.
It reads 9 V
